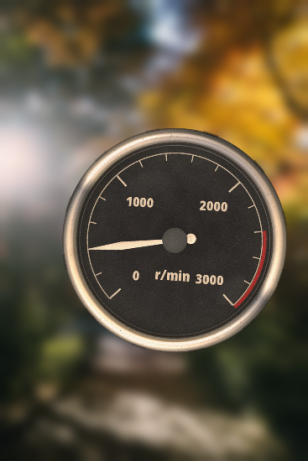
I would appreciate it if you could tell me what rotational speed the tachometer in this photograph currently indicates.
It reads 400 rpm
